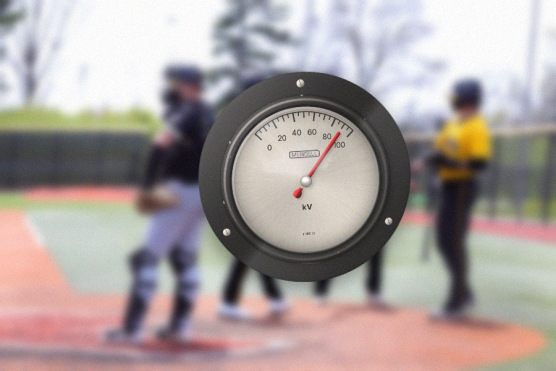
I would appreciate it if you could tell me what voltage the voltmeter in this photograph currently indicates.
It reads 90 kV
